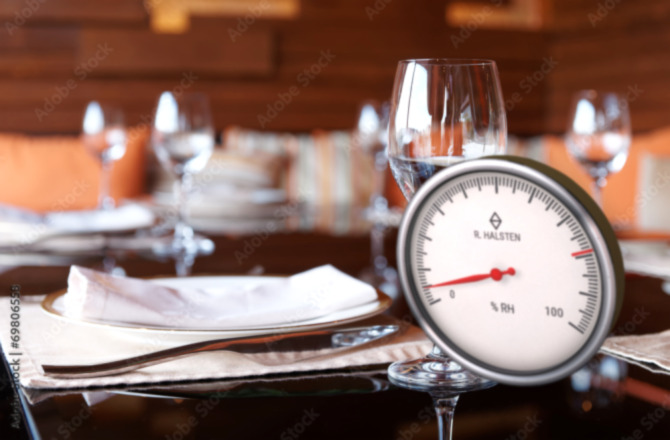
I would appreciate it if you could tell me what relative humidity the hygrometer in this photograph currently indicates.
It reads 5 %
